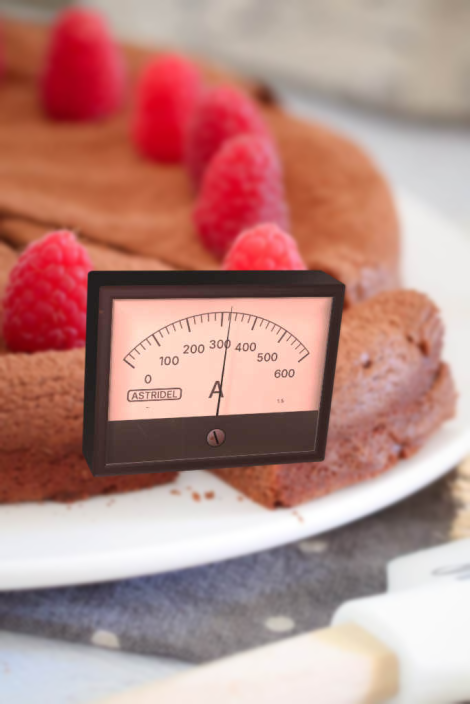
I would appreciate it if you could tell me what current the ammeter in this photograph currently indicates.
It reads 320 A
